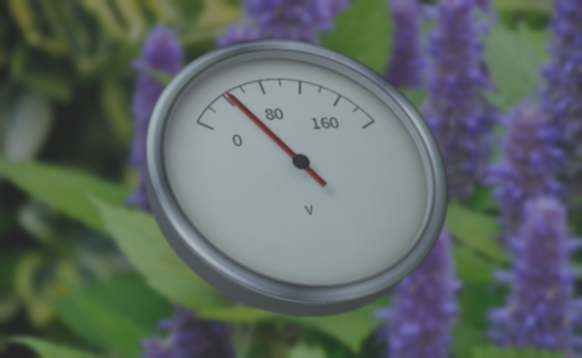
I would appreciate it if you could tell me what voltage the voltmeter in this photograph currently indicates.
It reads 40 V
